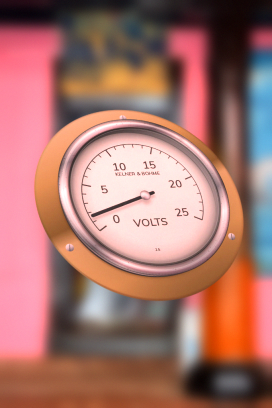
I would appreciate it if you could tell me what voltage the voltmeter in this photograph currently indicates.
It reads 1.5 V
